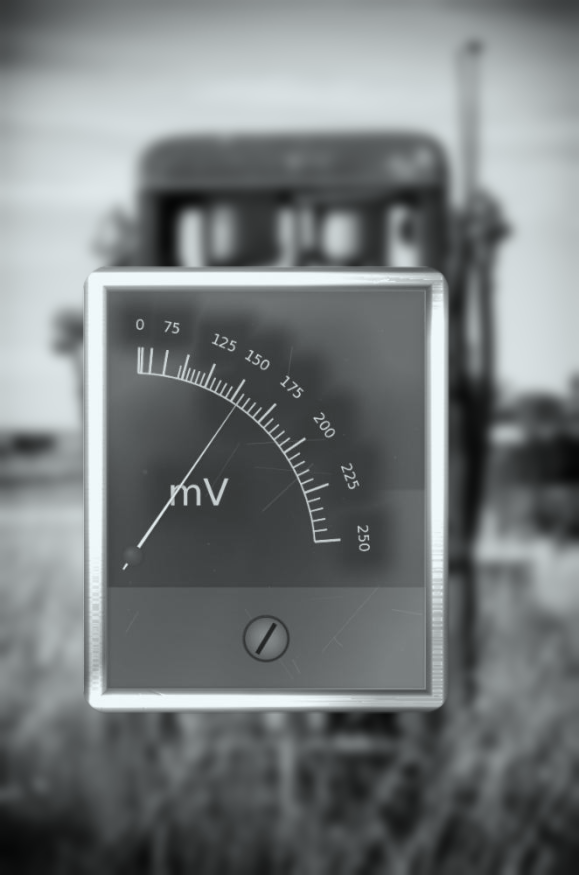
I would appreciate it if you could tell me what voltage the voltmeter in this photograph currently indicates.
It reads 155 mV
